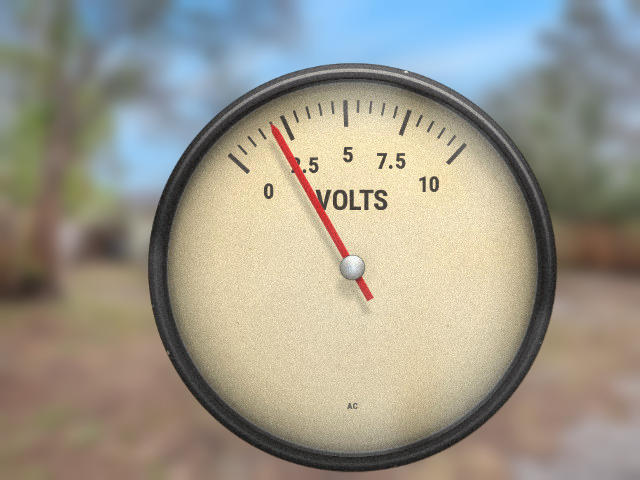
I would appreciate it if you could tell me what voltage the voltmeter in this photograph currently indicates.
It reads 2 V
